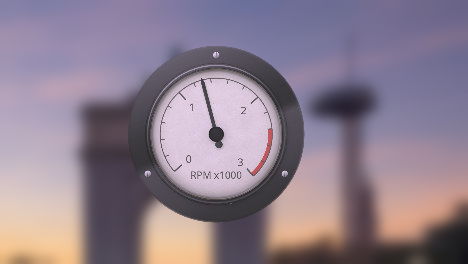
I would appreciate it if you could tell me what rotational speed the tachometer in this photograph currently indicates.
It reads 1300 rpm
